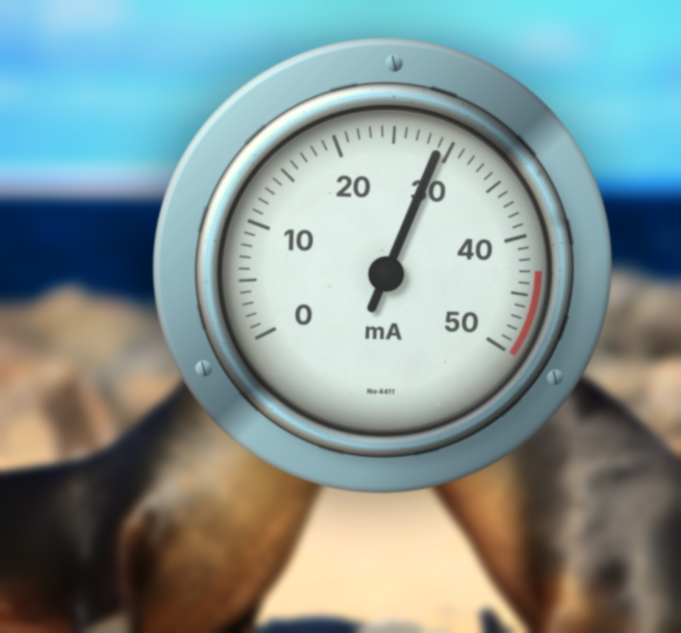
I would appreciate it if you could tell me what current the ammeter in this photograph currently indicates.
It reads 29 mA
